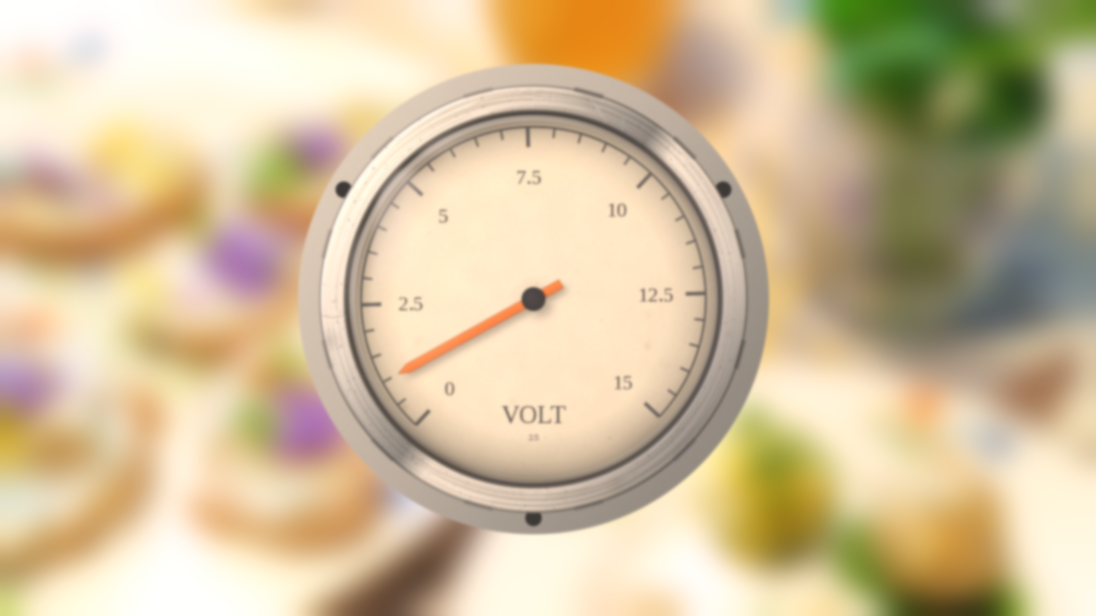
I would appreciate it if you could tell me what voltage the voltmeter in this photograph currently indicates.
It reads 1 V
